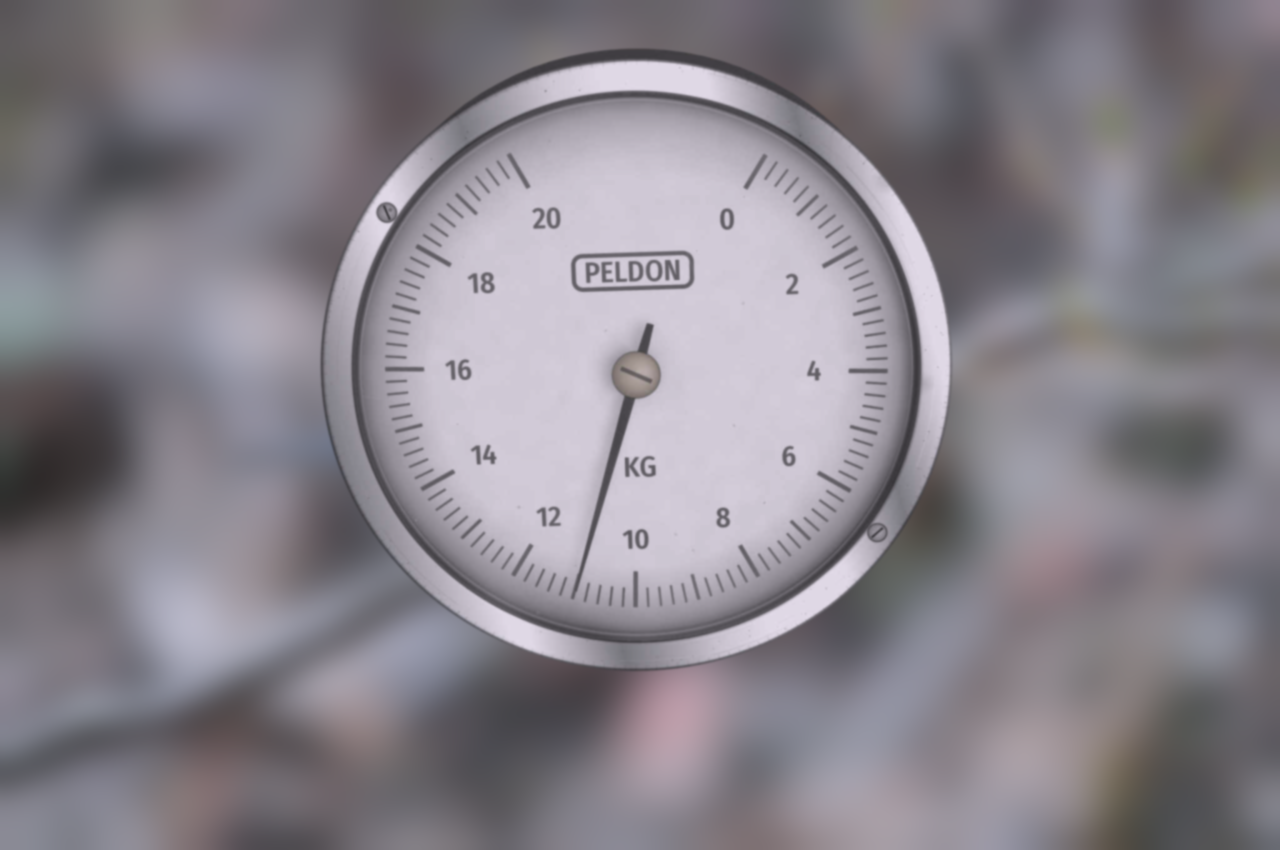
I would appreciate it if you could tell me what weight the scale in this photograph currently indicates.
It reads 11 kg
